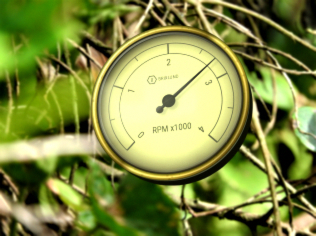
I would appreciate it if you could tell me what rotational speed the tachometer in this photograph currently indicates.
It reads 2750 rpm
